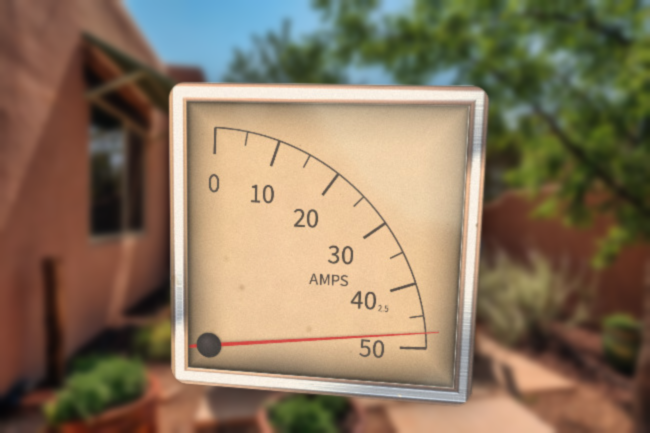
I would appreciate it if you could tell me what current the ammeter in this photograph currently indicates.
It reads 47.5 A
